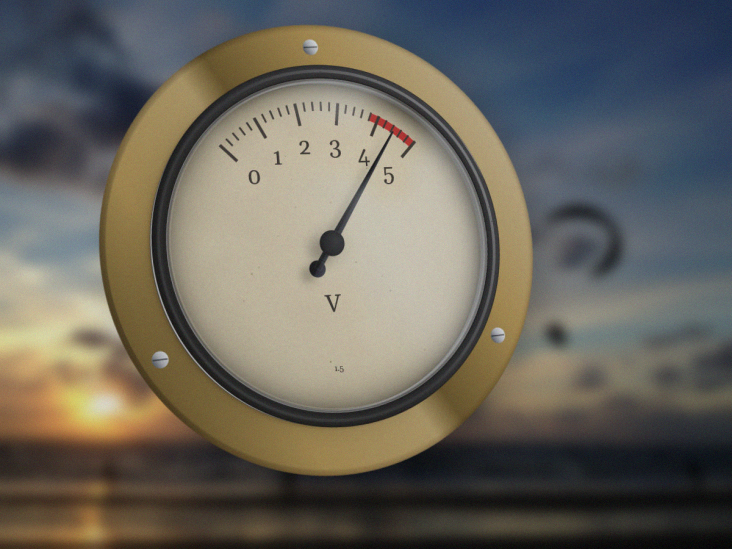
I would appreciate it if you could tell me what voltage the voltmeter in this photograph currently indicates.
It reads 4.4 V
